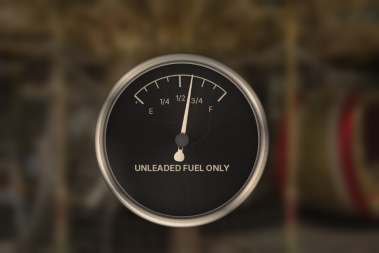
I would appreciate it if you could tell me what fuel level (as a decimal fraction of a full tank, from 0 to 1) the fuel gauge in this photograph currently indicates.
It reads 0.625
